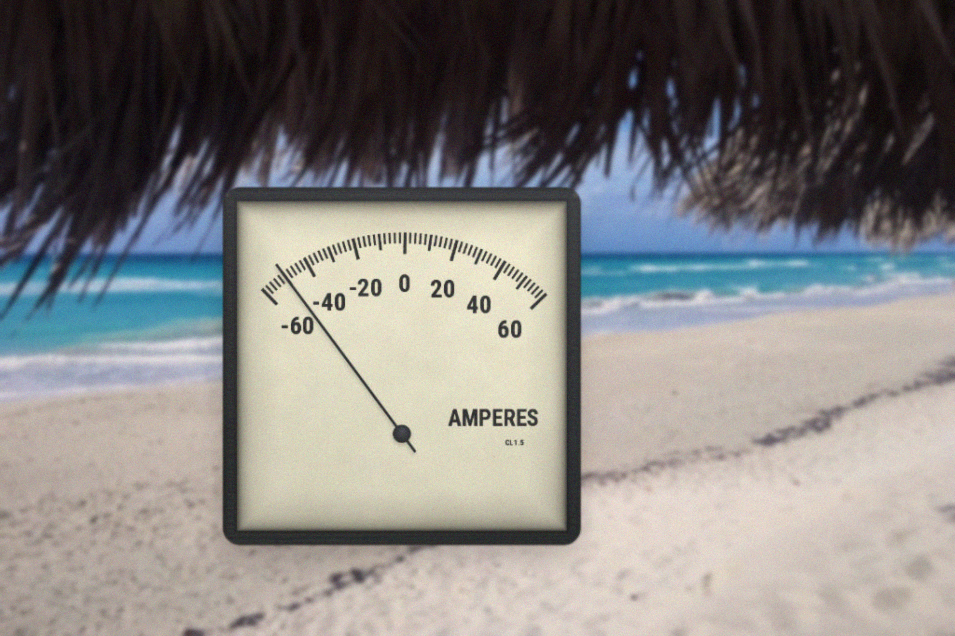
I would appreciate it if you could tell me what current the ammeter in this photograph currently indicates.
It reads -50 A
